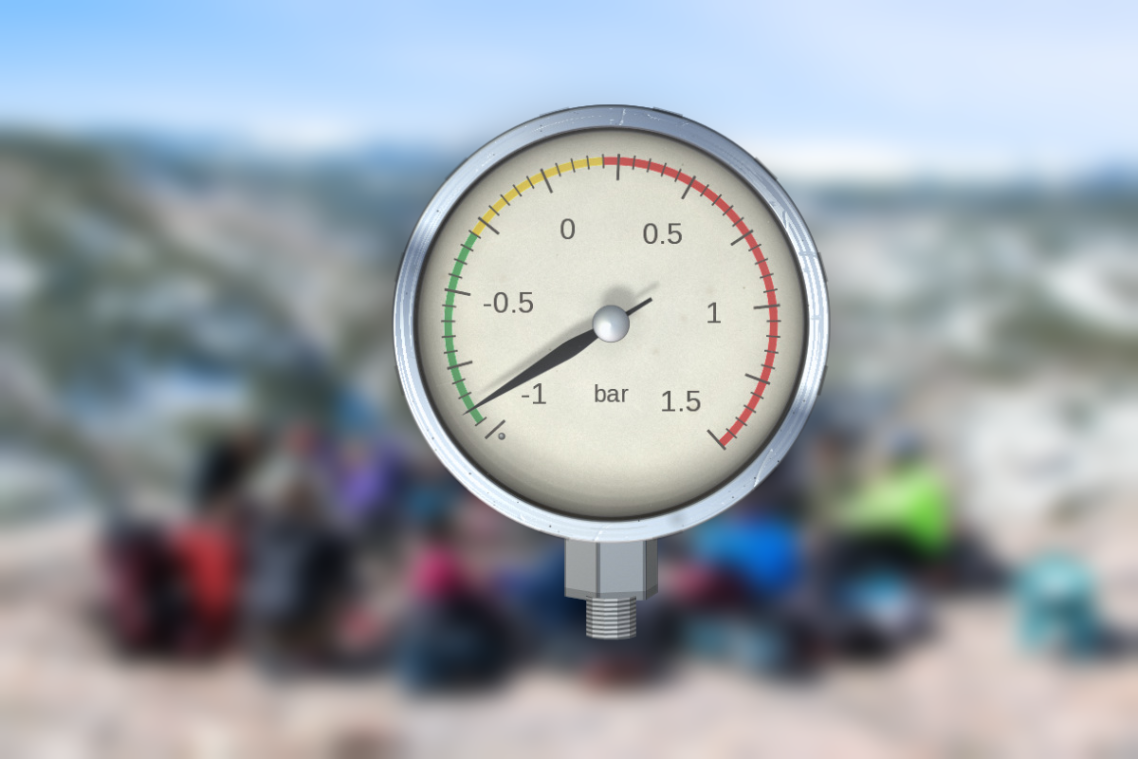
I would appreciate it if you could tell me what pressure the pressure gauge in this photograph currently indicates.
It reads -0.9 bar
